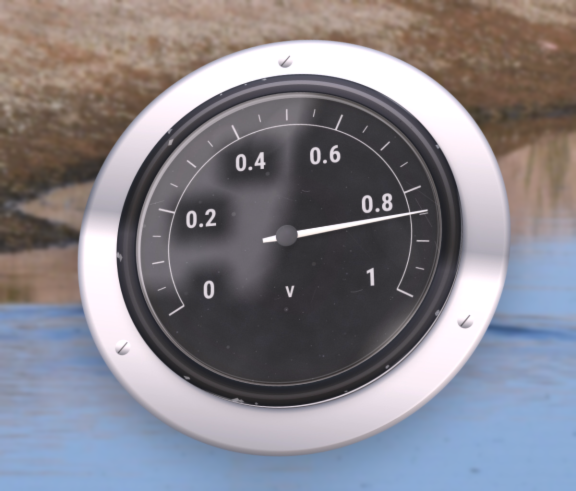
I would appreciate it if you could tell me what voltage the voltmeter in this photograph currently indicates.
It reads 0.85 V
